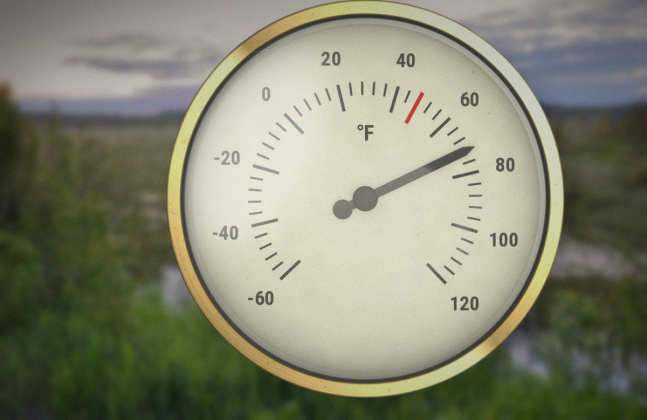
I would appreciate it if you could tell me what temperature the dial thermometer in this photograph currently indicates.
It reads 72 °F
